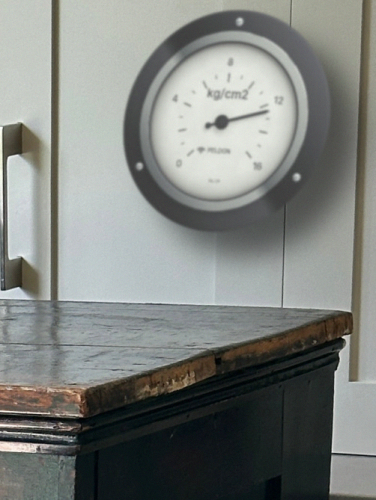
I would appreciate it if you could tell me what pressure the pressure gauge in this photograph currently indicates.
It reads 12.5 kg/cm²
